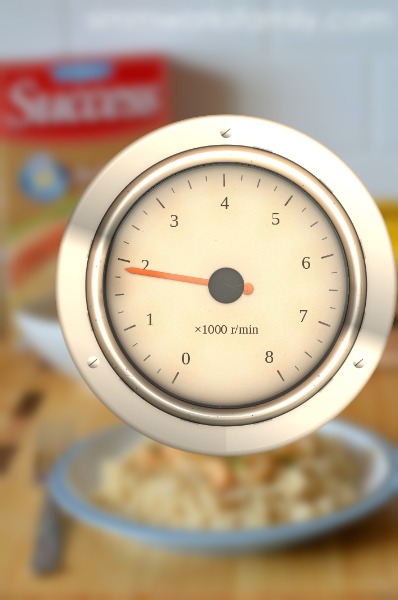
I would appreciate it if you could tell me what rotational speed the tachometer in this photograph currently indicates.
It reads 1875 rpm
